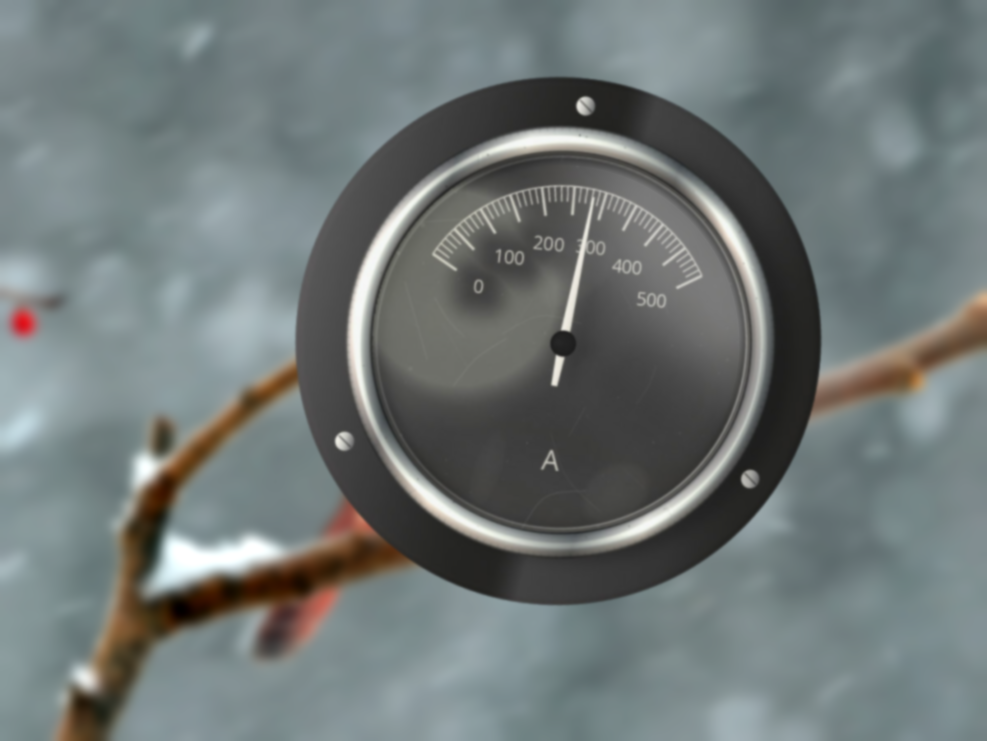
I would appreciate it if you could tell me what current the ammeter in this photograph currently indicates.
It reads 280 A
